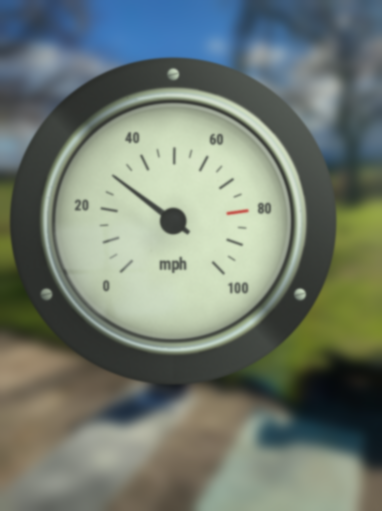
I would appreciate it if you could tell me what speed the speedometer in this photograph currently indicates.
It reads 30 mph
